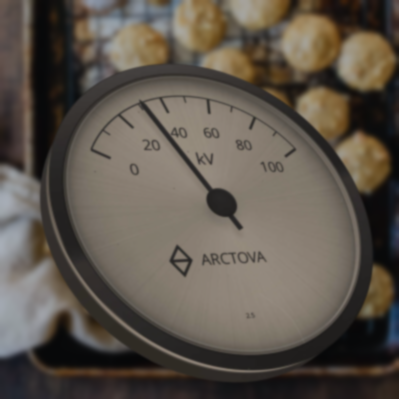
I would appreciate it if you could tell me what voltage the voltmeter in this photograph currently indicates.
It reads 30 kV
